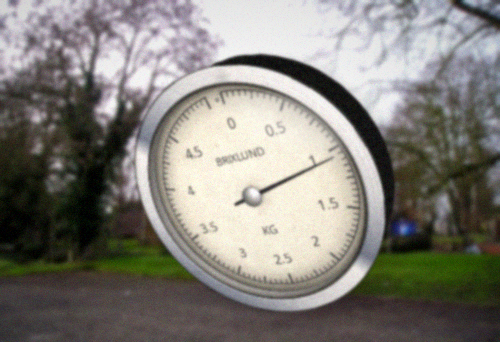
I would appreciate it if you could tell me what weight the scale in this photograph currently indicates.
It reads 1.05 kg
